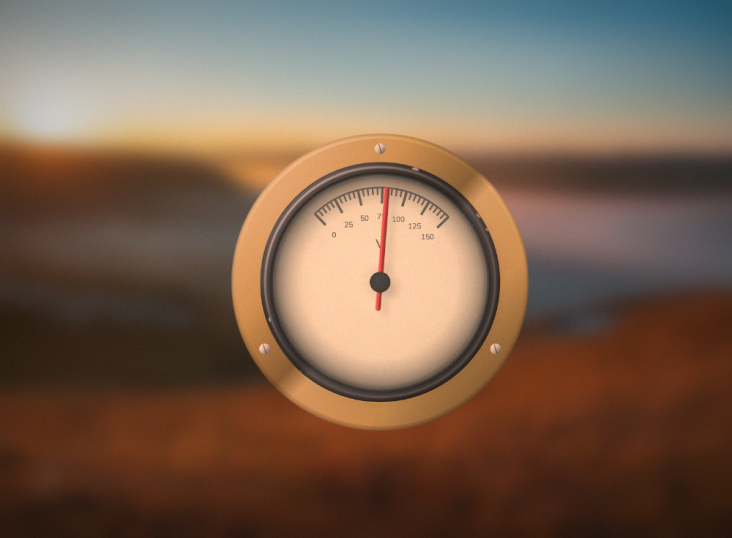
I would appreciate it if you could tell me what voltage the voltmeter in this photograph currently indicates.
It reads 80 V
